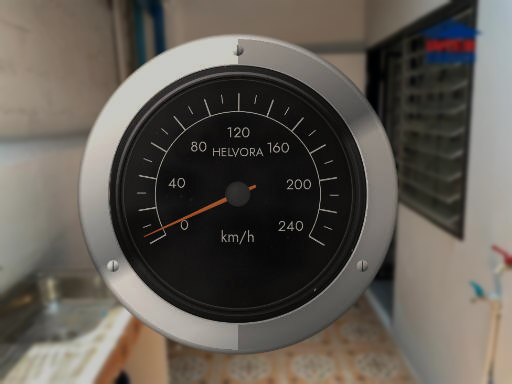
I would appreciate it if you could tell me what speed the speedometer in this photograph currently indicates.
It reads 5 km/h
